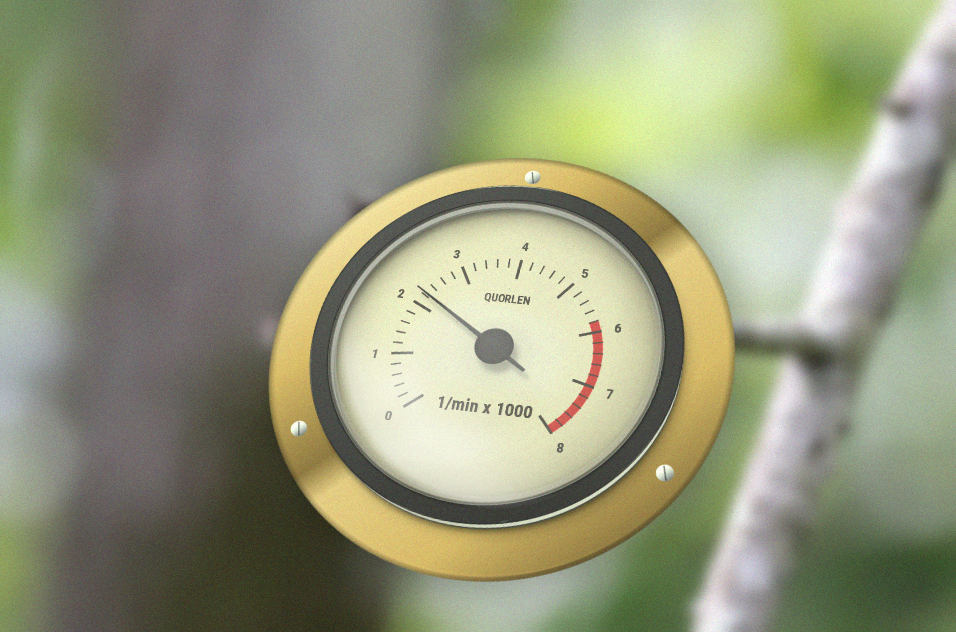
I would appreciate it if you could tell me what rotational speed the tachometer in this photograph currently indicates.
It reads 2200 rpm
